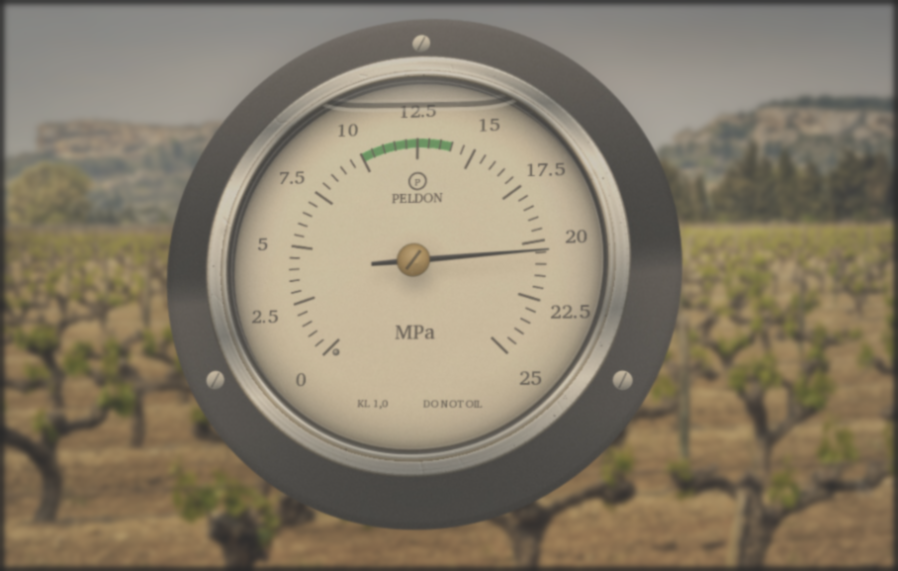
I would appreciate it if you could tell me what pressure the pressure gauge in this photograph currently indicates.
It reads 20.5 MPa
